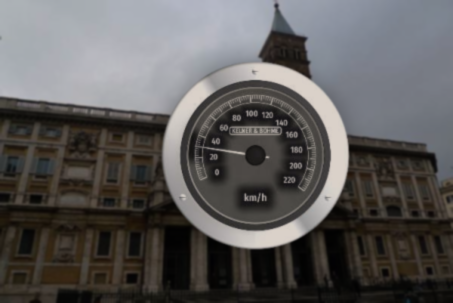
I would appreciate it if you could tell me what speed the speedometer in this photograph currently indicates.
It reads 30 km/h
